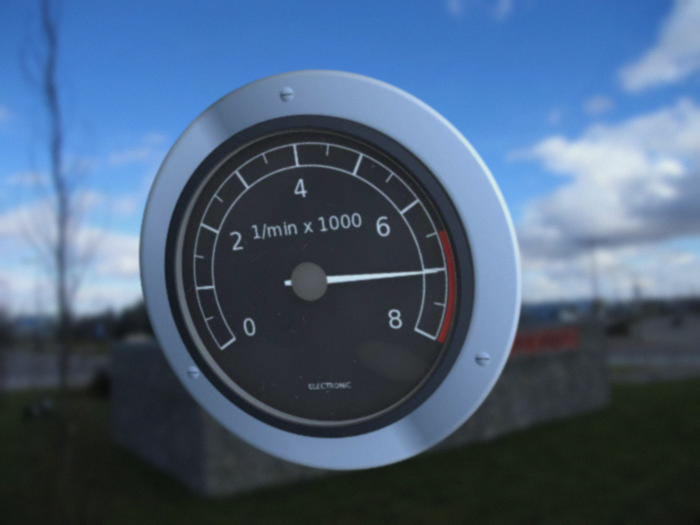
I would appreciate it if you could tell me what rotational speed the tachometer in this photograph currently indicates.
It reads 7000 rpm
